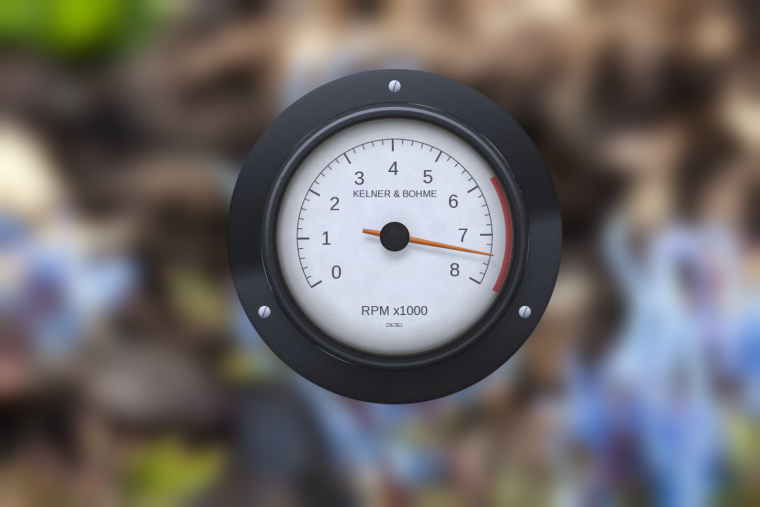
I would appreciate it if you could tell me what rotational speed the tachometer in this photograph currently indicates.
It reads 7400 rpm
